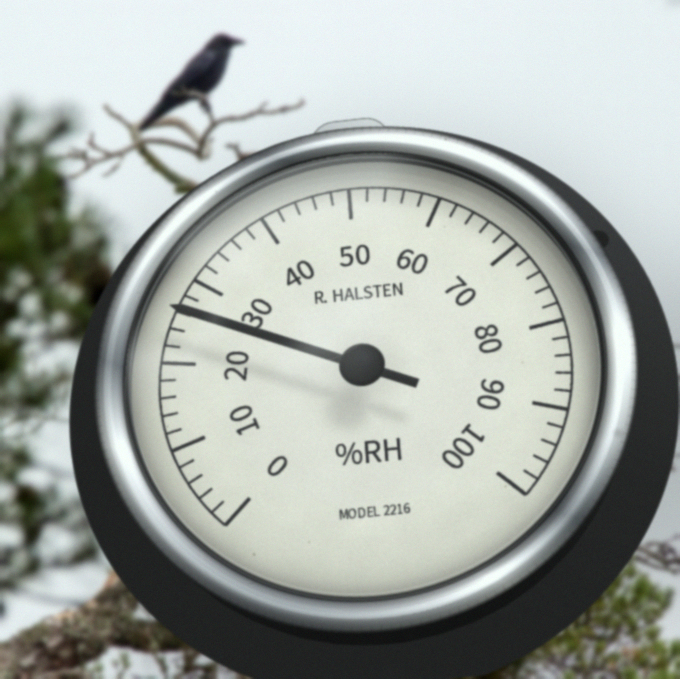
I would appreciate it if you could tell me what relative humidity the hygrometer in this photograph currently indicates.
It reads 26 %
